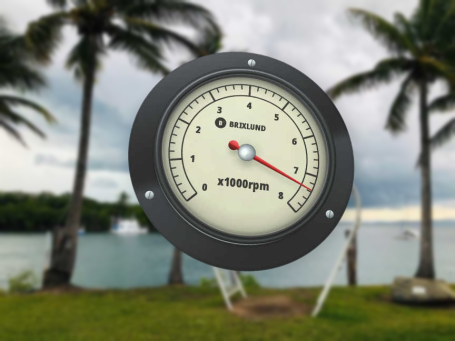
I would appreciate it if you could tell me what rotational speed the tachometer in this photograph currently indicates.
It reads 7400 rpm
